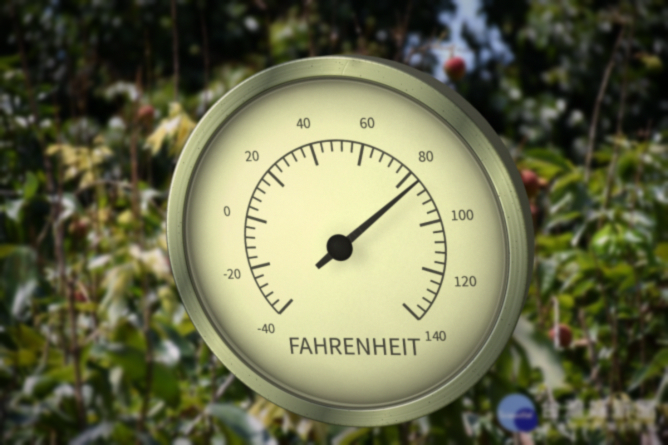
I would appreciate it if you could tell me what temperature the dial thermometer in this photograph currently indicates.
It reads 84 °F
